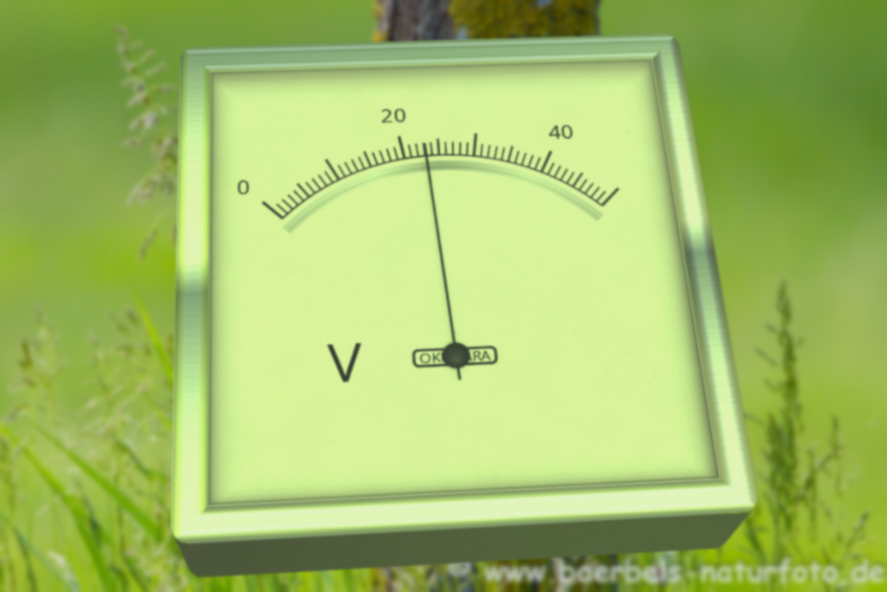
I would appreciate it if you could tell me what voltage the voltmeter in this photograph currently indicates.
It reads 23 V
